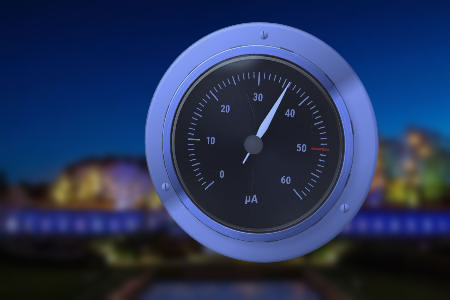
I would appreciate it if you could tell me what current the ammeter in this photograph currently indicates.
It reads 36 µA
